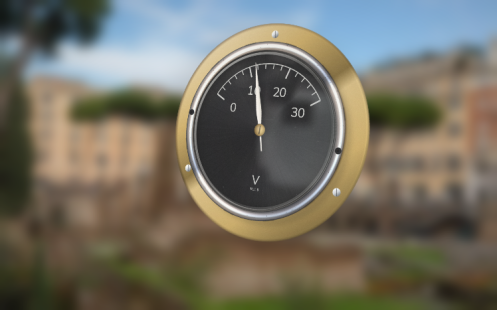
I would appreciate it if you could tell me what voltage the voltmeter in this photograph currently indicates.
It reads 12 V
